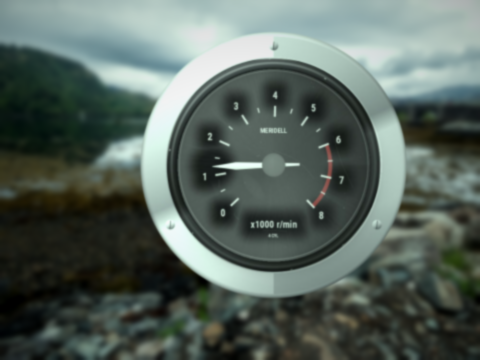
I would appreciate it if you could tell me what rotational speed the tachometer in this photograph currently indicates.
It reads 1250 rpm
